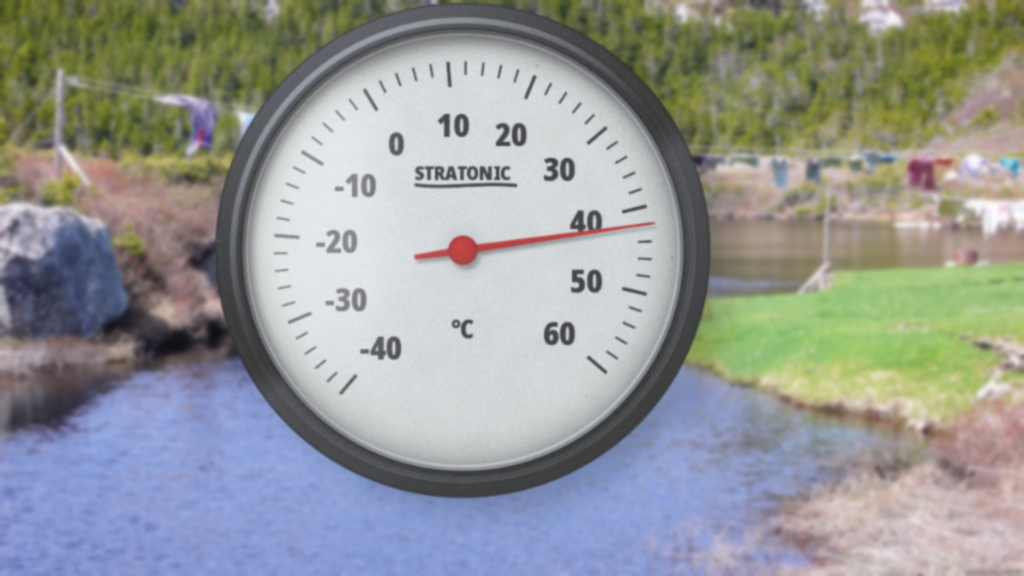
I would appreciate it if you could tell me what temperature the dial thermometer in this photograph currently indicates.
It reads 42 °C
